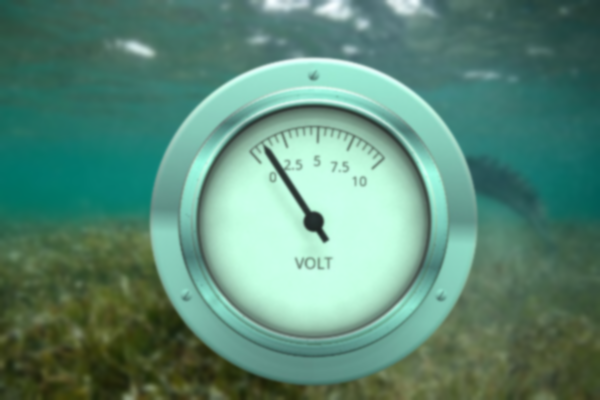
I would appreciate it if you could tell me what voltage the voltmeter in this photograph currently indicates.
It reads 1 V
